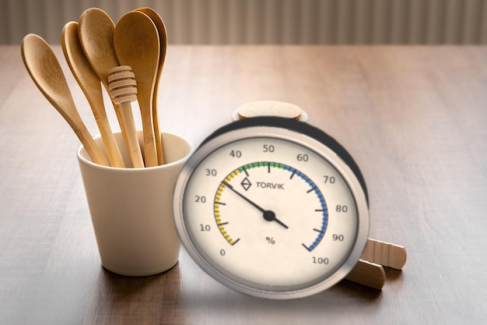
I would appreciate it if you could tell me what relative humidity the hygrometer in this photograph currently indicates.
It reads 30 %
